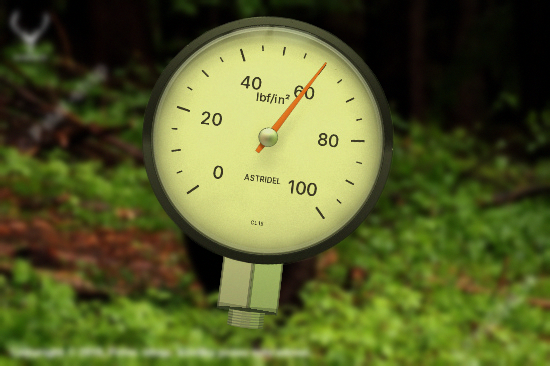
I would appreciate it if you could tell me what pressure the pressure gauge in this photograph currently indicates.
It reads 60 psi
